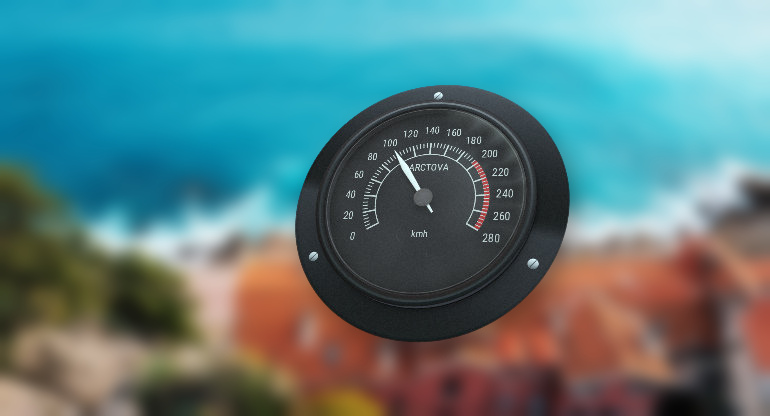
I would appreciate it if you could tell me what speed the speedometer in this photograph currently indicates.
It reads 100 km/h
